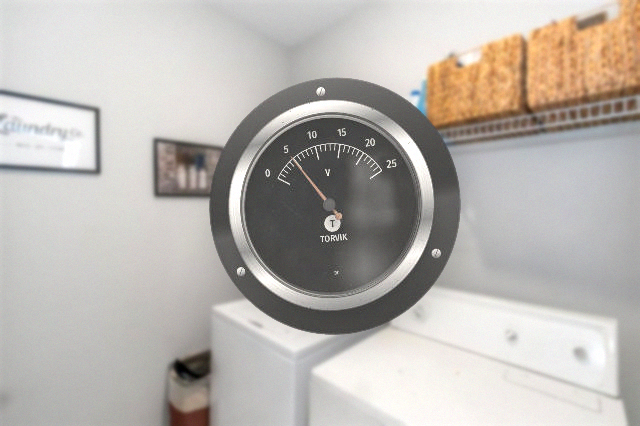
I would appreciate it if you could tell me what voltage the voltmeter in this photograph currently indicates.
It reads 5 V
